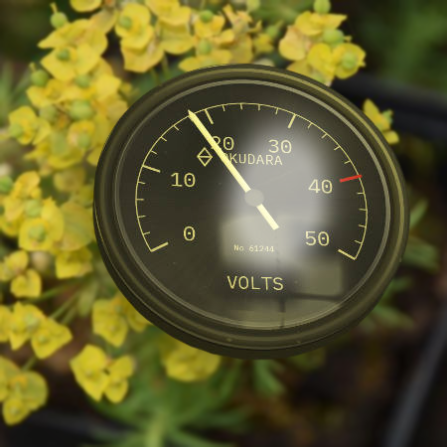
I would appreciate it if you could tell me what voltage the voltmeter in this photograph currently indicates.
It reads 18 V
